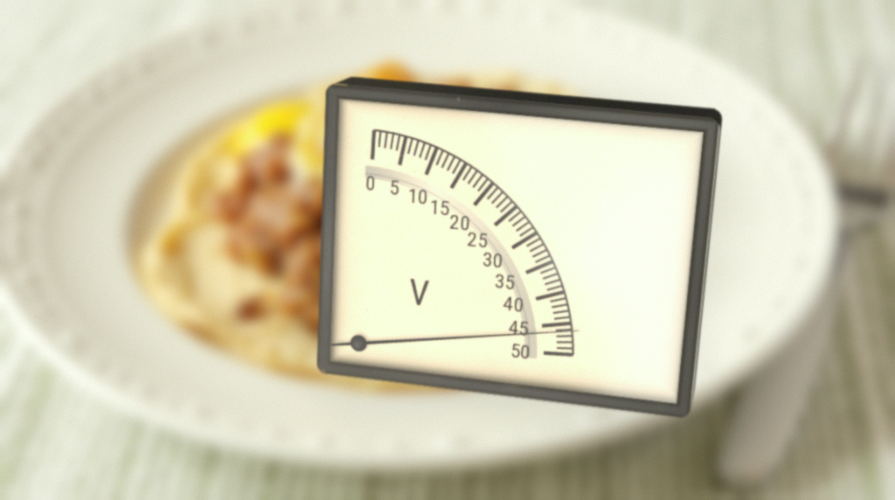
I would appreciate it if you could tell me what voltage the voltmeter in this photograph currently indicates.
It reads 46 V
